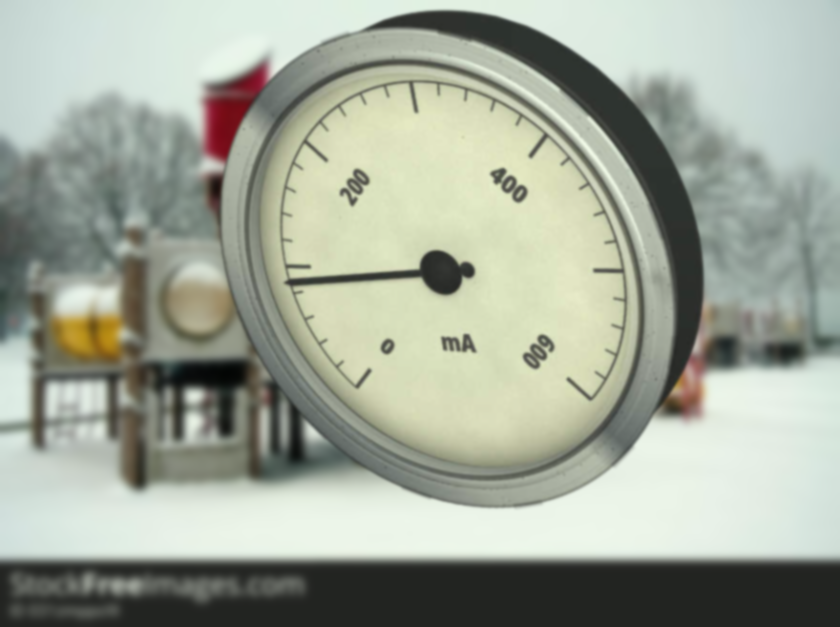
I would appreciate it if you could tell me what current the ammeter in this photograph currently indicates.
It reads 90 mA
